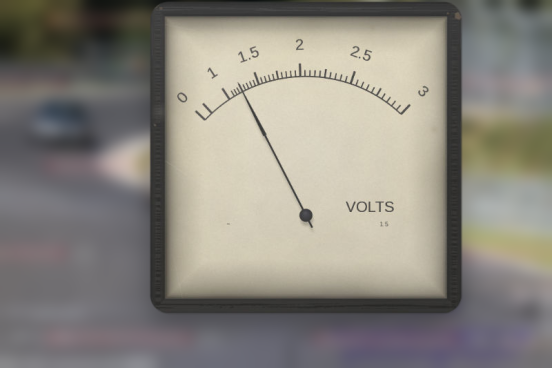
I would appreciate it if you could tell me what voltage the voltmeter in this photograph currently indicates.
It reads 1.25 V
